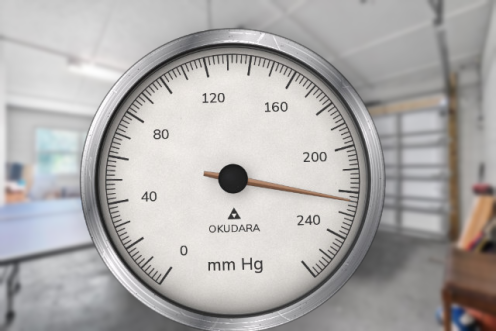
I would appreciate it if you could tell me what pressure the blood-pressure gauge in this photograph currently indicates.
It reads 224 mmHg
